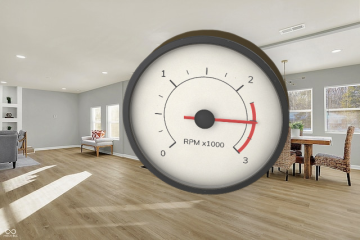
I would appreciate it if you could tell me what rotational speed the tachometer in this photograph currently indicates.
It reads 2500 rpm
